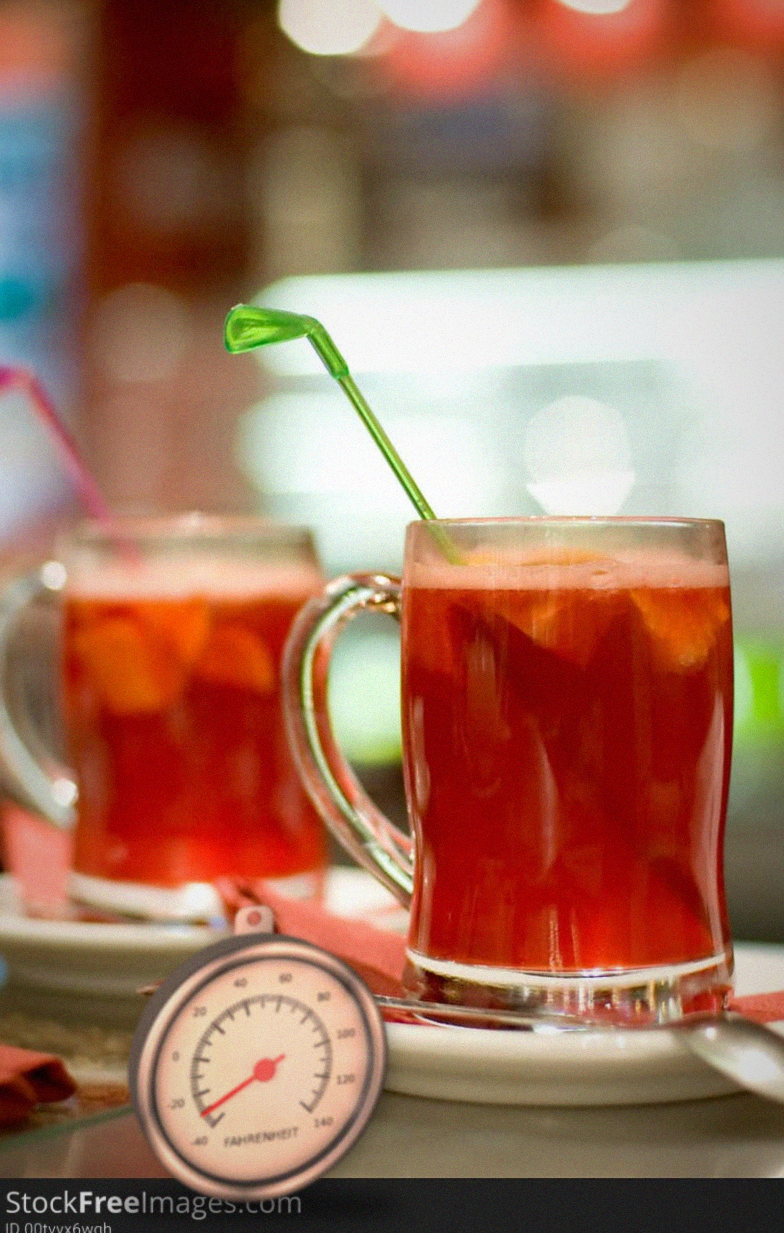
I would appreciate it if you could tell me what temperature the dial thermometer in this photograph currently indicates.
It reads -30 °F
